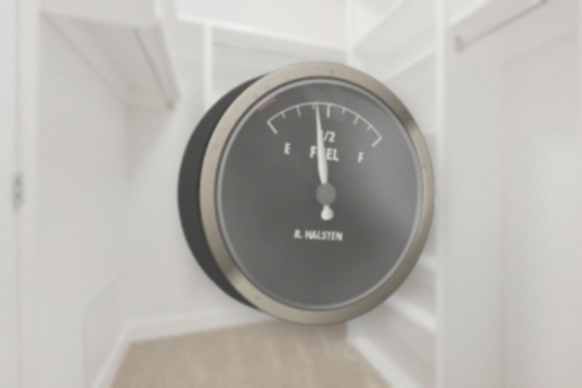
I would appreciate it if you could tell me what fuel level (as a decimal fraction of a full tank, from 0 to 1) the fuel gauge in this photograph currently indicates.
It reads 0.375
